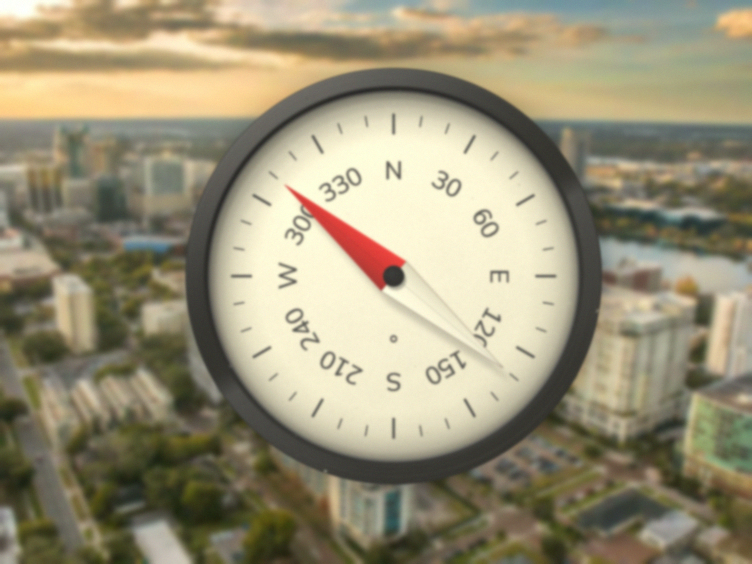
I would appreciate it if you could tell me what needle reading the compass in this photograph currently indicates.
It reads 310 °
